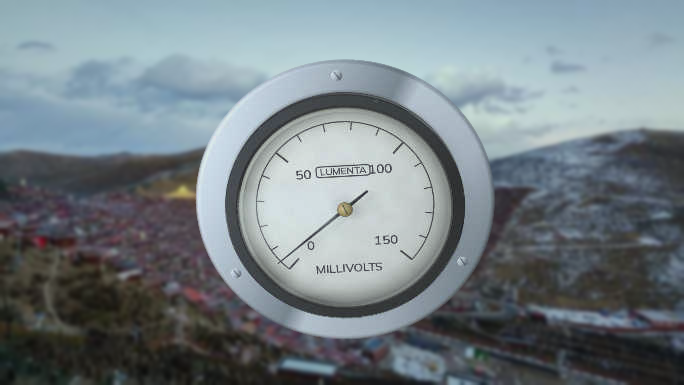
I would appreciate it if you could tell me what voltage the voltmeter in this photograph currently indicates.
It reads 5 mV
